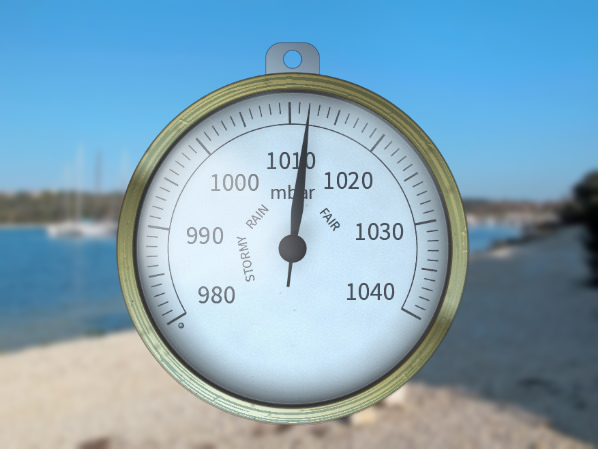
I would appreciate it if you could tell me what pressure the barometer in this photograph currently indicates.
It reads 1012 mbar
